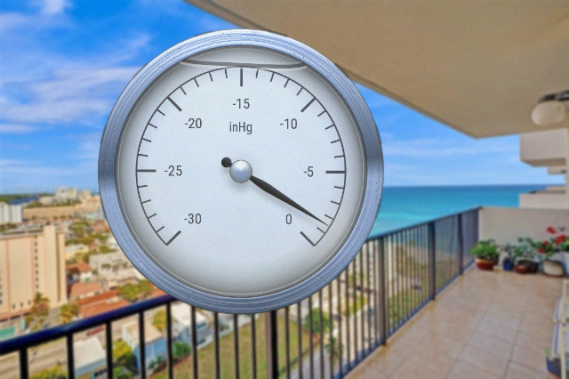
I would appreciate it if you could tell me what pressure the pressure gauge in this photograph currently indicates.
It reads -1.5 inHg
